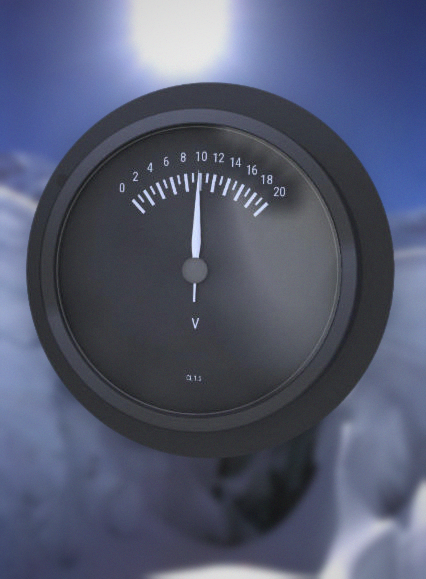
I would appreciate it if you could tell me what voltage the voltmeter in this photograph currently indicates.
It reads 10 V
